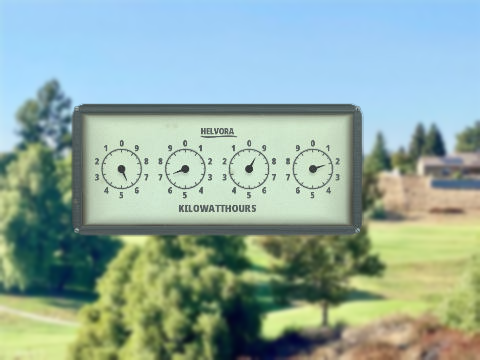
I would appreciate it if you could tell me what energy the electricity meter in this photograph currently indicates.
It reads 5692 kWh
